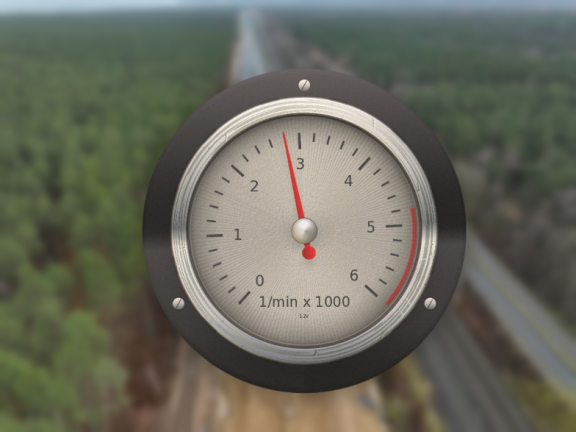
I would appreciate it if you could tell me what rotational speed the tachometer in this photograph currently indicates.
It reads 2800 rpm
